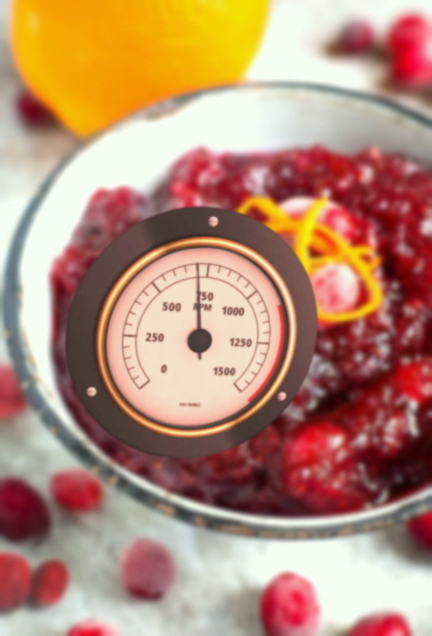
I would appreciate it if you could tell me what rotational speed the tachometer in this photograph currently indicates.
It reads 700 rpm
